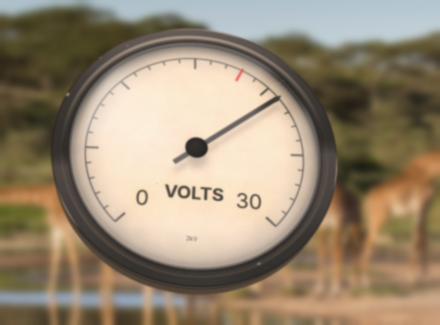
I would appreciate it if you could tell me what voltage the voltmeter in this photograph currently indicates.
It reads 21 V
